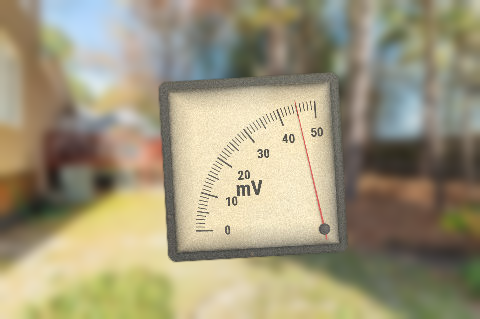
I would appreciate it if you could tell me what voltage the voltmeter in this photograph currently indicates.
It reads 45 mV
